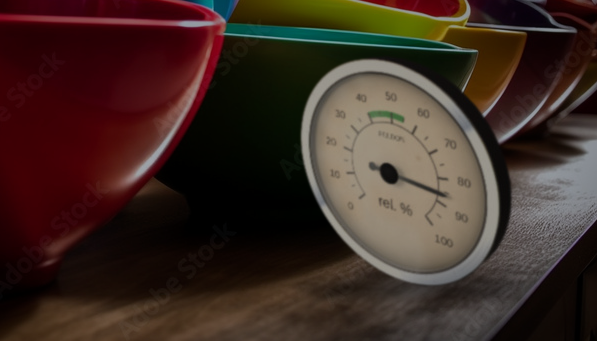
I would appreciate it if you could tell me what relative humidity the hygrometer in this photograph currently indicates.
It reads 85 %
